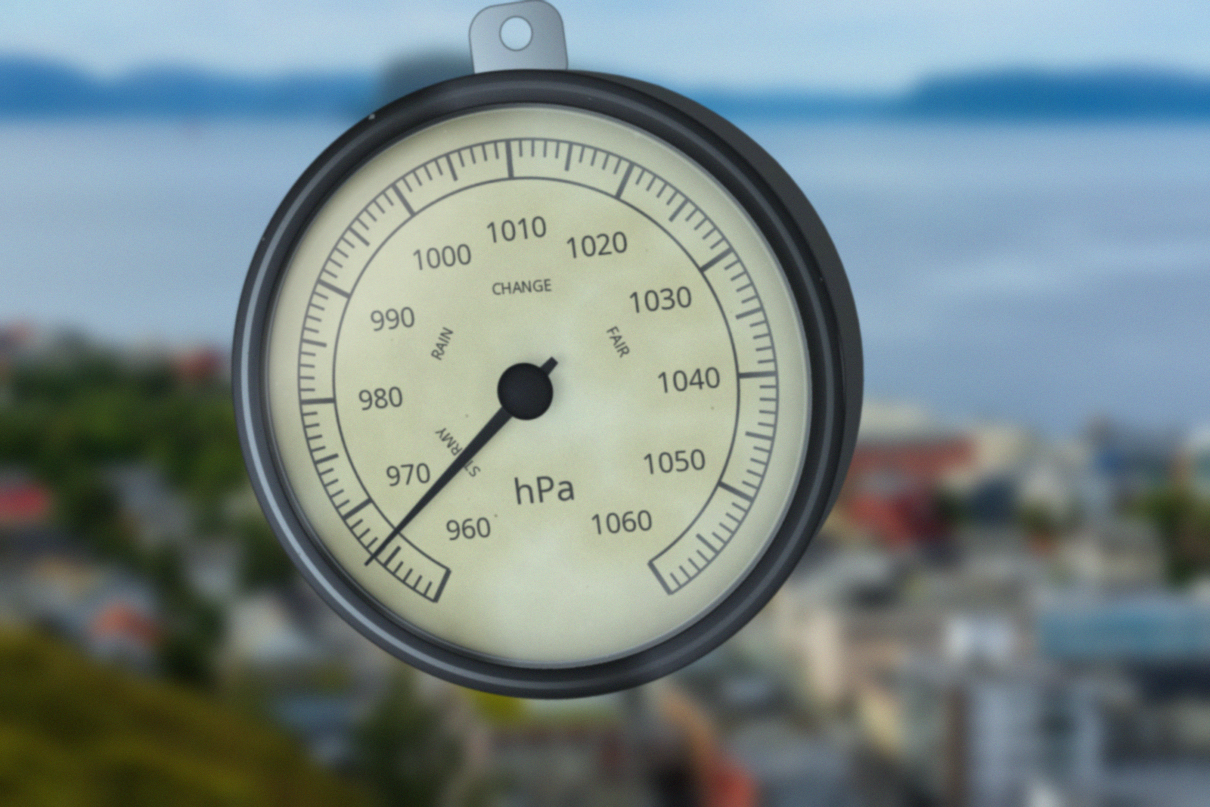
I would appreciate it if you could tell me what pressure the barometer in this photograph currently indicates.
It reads 966 hPa
